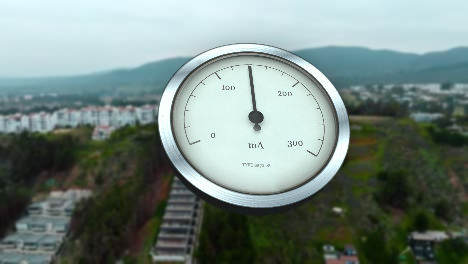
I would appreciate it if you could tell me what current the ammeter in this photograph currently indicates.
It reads 140 mA
